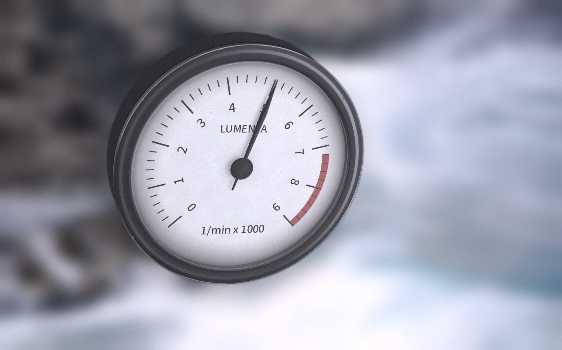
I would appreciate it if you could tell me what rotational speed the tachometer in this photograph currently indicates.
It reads 5000 rpm
